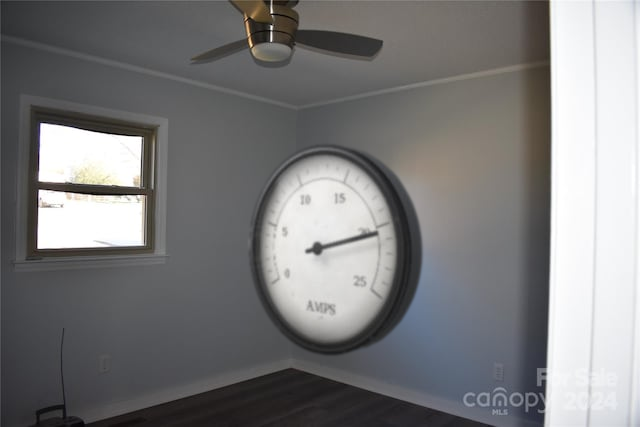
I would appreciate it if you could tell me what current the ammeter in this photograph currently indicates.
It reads 20.5 A
